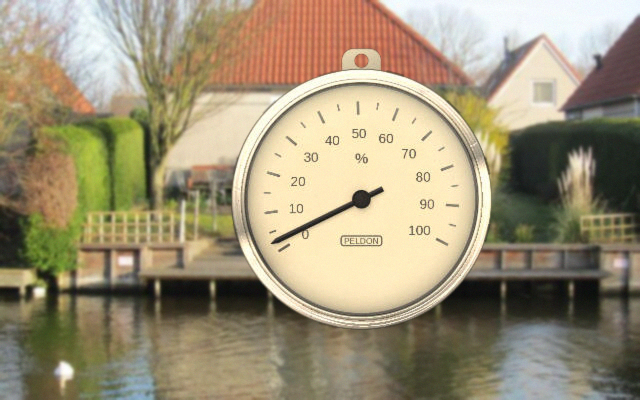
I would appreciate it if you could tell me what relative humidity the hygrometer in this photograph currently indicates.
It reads 2.5 %
